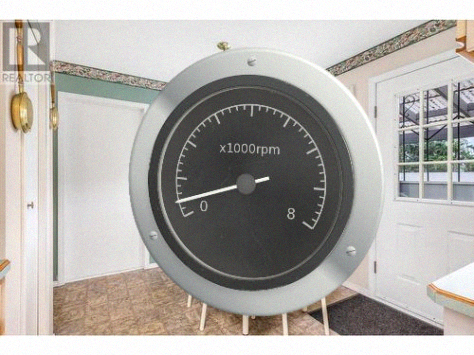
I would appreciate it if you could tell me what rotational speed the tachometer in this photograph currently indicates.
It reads 400 rpm
